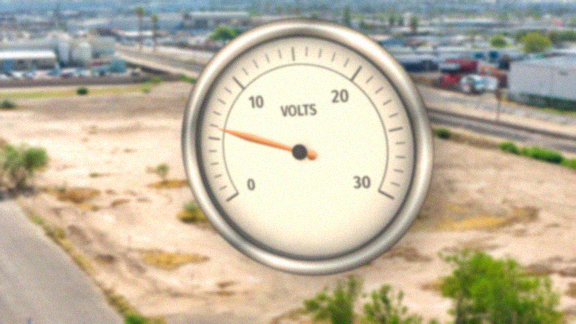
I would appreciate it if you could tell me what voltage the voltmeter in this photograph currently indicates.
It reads 6 V
